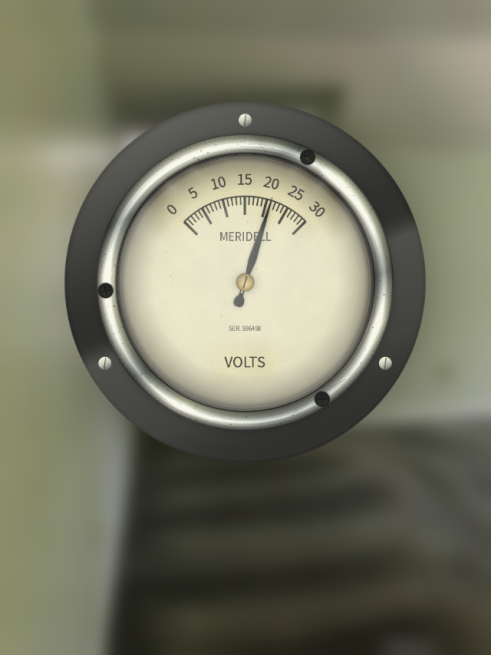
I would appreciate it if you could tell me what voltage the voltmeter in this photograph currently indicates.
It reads 21 V
